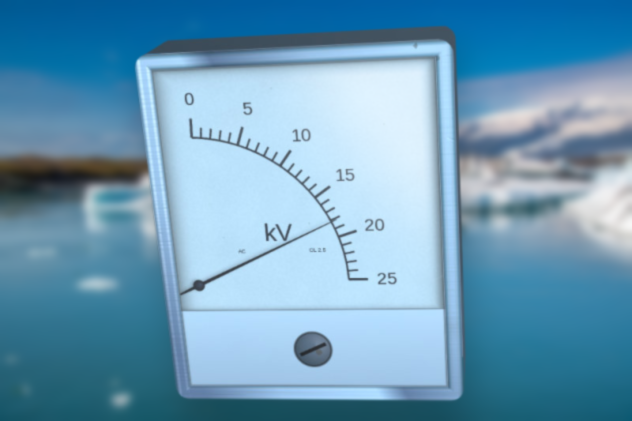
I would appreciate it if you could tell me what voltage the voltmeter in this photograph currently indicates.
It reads 18 kV
